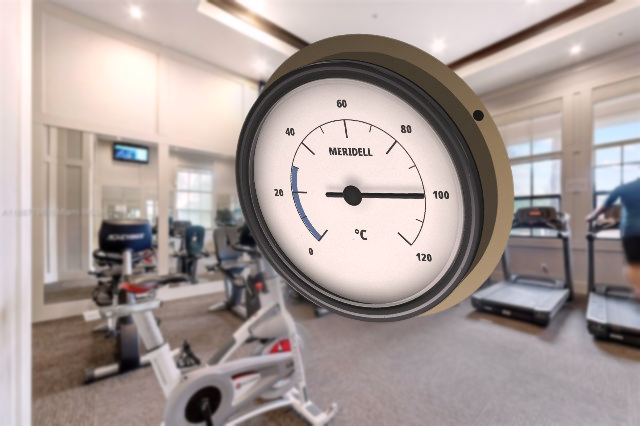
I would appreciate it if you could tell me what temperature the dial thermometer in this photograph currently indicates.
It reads 100 °C
